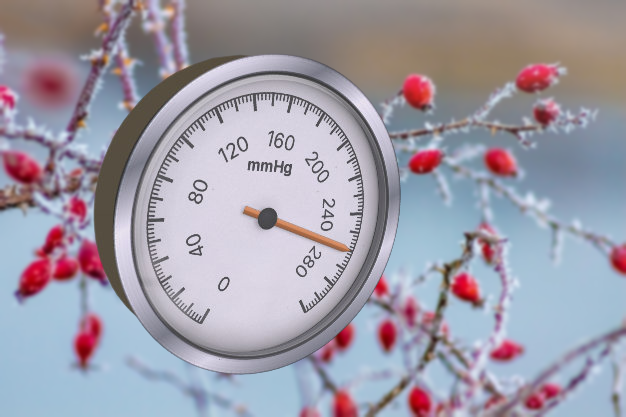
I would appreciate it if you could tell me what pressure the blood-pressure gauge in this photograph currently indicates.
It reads 260 mmHg
